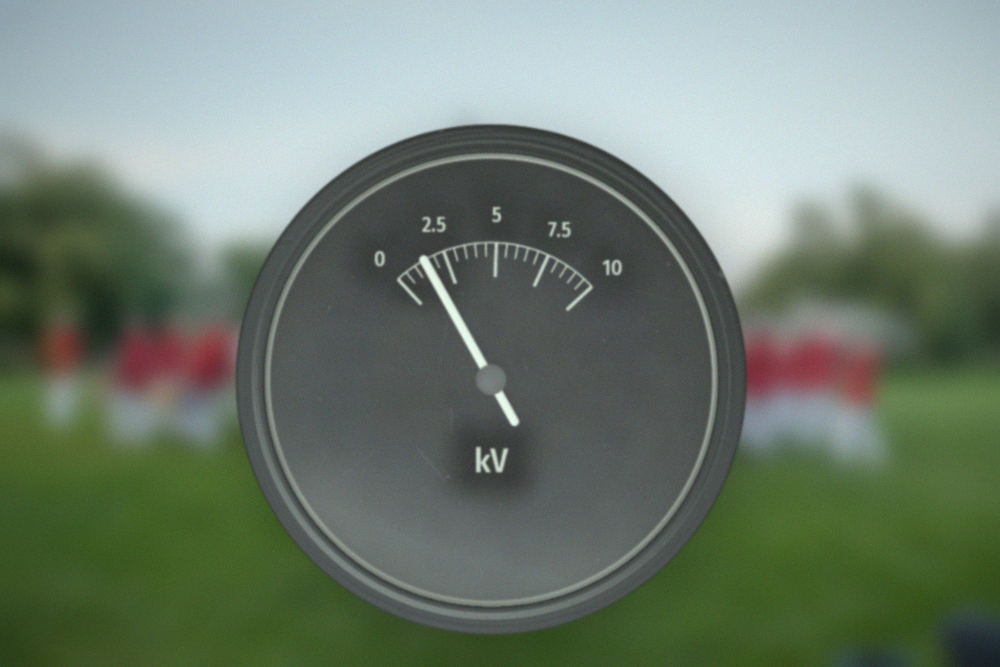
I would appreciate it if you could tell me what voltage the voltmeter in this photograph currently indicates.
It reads 1.5 kV
